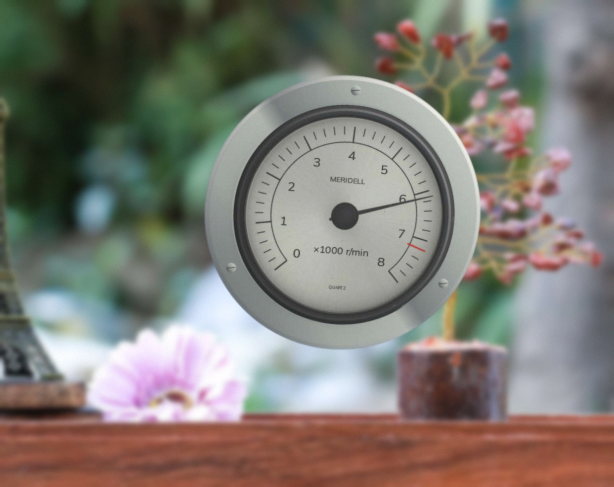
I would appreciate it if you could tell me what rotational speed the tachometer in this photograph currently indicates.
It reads 6100 rpm
